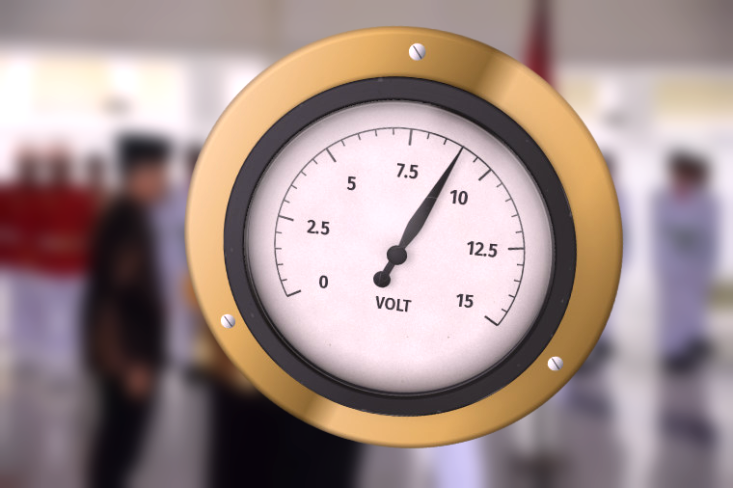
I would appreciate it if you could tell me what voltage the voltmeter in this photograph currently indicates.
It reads 9 V
